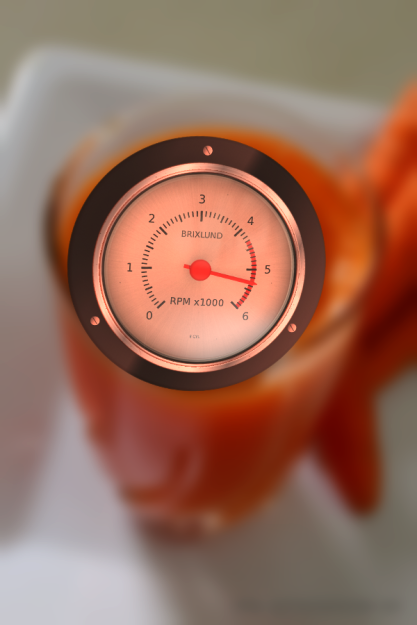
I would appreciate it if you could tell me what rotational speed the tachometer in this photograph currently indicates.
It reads 5300 rpm
